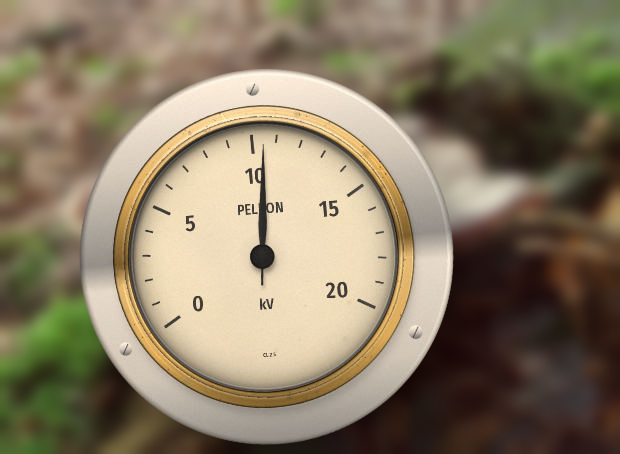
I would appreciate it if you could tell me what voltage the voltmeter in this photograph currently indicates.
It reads 10.5 kV
